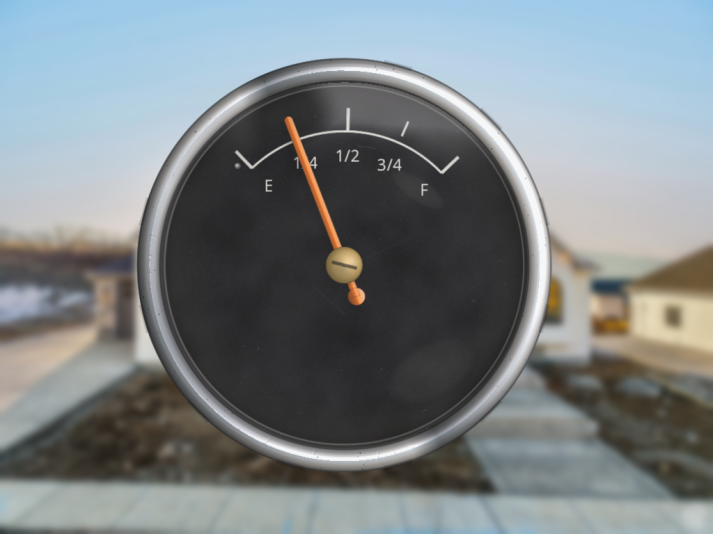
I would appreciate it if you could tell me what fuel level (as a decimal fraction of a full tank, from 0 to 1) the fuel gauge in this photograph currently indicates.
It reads 0.25
